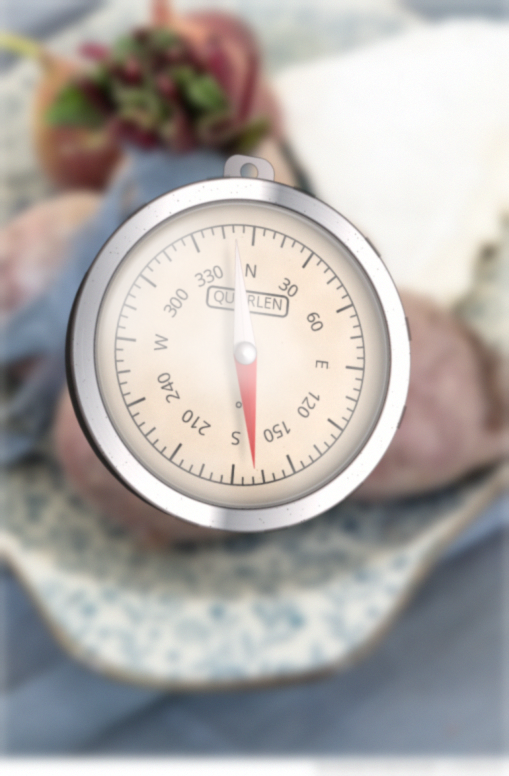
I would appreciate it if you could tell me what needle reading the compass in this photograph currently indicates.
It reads 170 °
